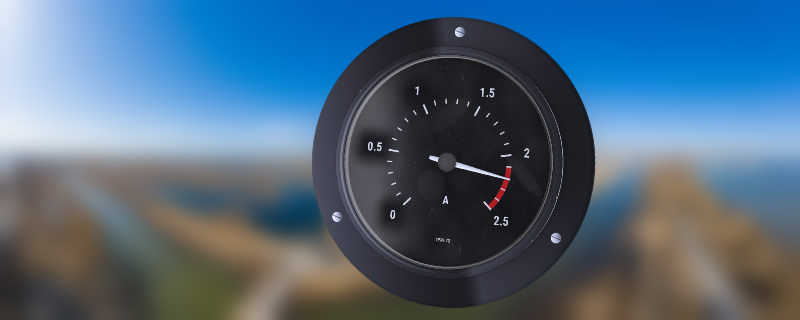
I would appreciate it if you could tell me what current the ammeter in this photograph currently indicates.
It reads 2.2 A
